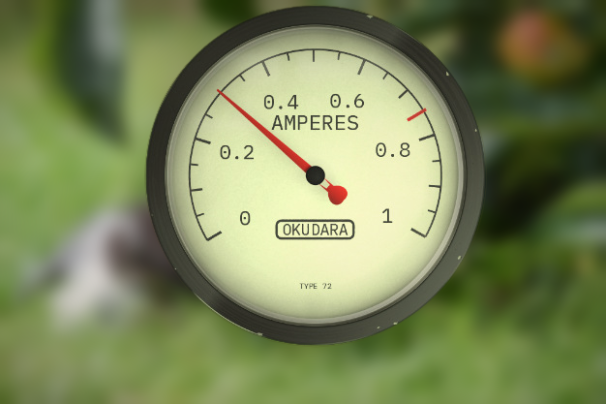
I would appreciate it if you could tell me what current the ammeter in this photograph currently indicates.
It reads 0.3 A
